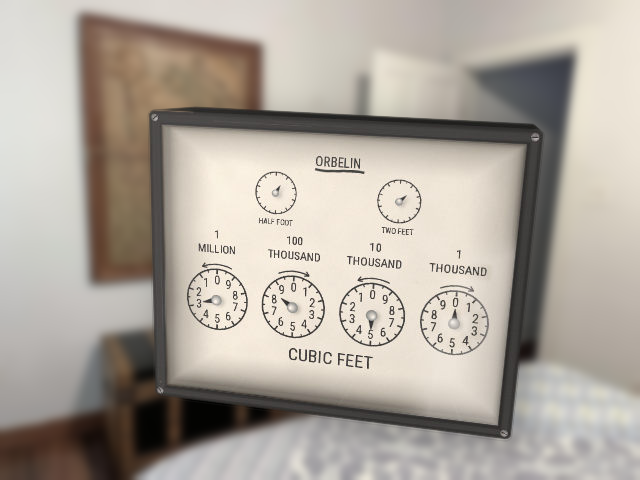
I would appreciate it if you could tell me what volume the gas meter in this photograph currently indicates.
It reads 285000 ft³
